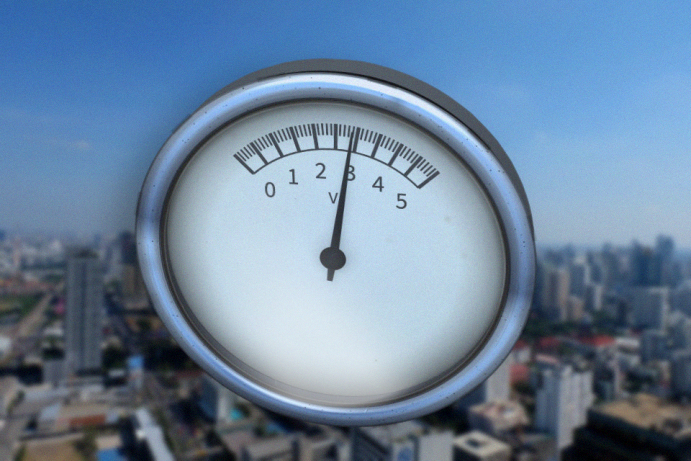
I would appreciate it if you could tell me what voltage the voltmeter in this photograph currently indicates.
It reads 2.9 V
